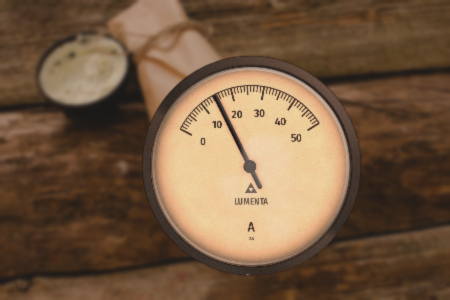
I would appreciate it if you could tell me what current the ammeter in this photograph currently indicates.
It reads 15 A
